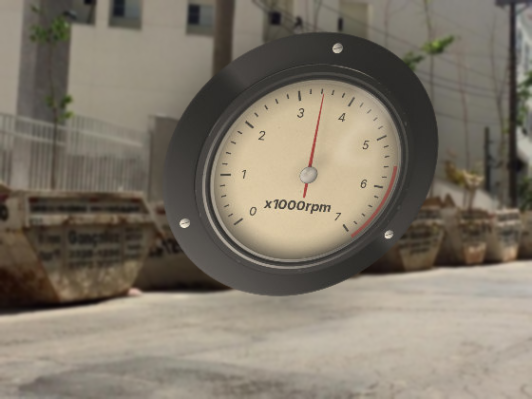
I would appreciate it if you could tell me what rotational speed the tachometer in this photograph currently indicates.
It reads 3400 rpm
